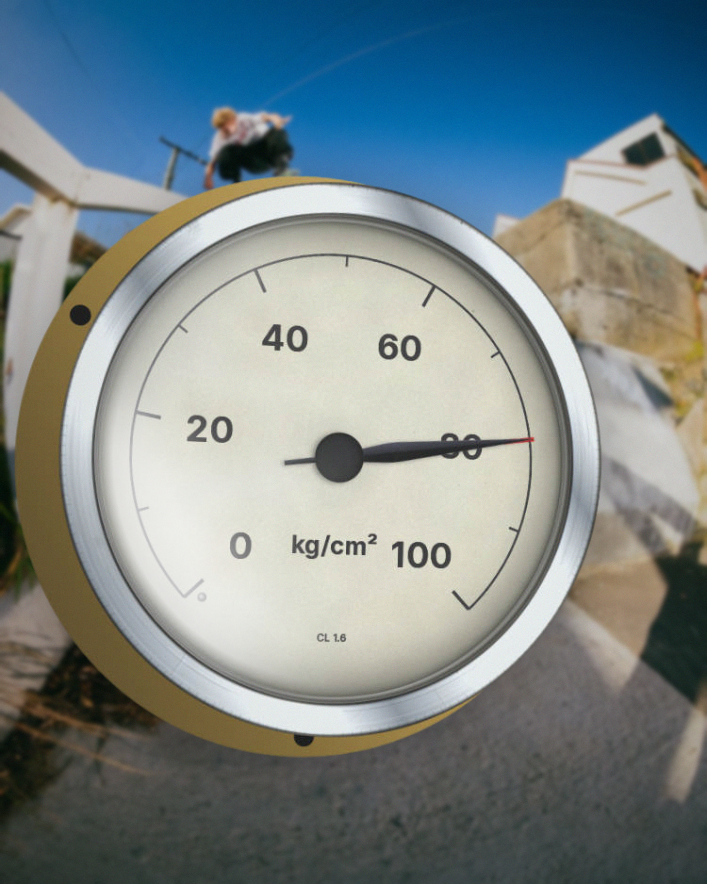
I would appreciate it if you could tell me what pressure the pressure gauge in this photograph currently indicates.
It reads 80 kg/cm²
